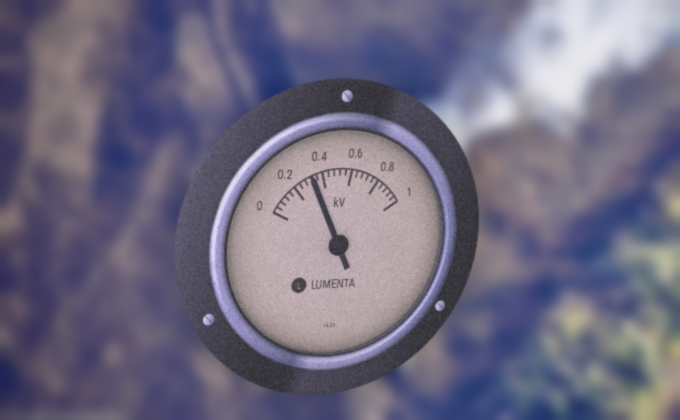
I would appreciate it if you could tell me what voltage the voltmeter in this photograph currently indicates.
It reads 0.32 kV
